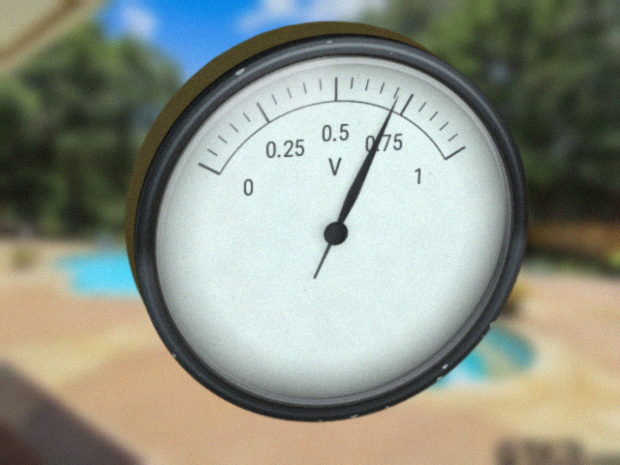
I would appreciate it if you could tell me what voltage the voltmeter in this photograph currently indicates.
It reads 0.7 V
